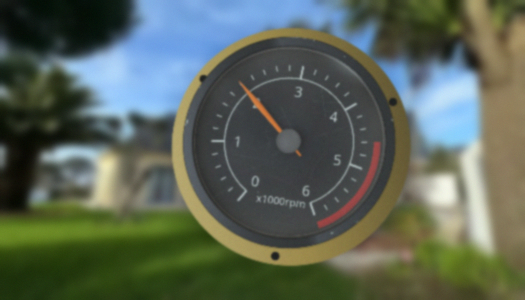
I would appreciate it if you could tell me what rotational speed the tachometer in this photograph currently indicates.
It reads 2000 rpm
